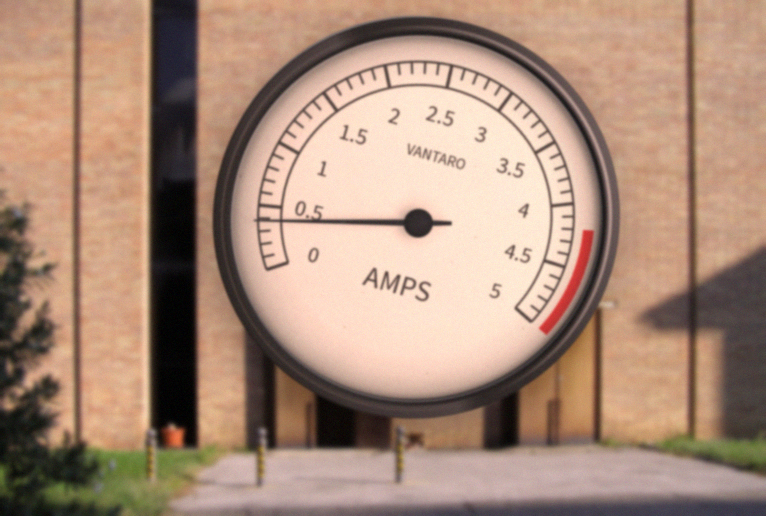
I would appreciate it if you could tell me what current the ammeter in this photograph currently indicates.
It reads 0.4 A
